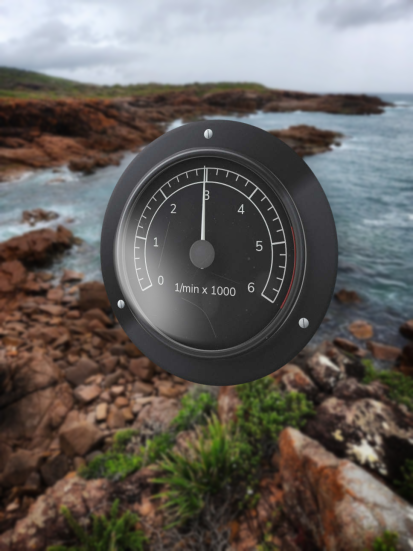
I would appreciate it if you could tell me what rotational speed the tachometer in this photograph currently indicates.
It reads 3000 rpm
